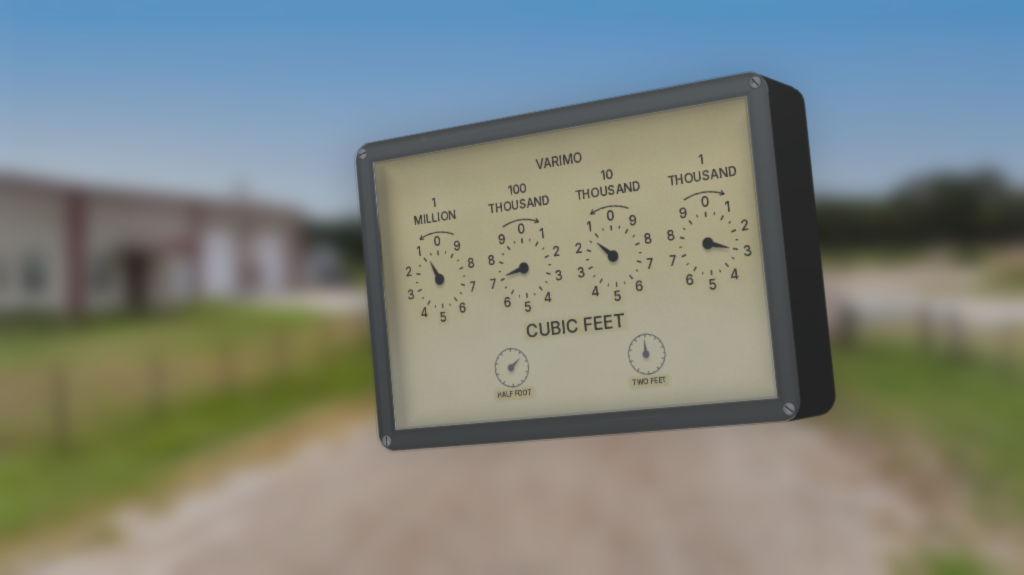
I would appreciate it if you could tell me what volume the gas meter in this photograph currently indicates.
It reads 71300 ft³
